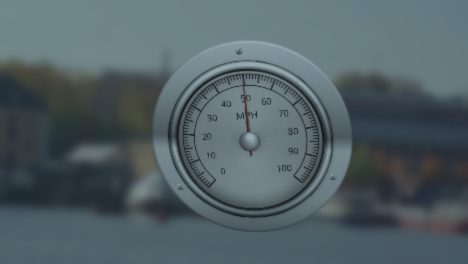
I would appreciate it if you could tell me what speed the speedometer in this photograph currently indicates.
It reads 50 mph
